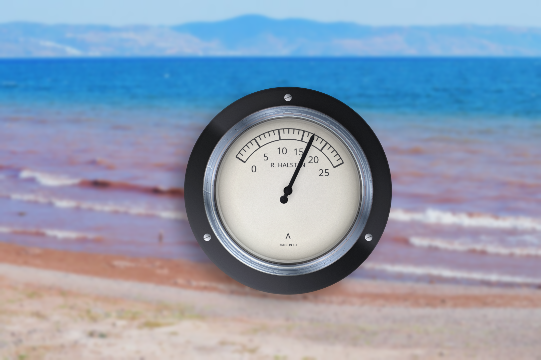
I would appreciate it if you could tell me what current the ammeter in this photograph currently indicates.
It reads 17 A
